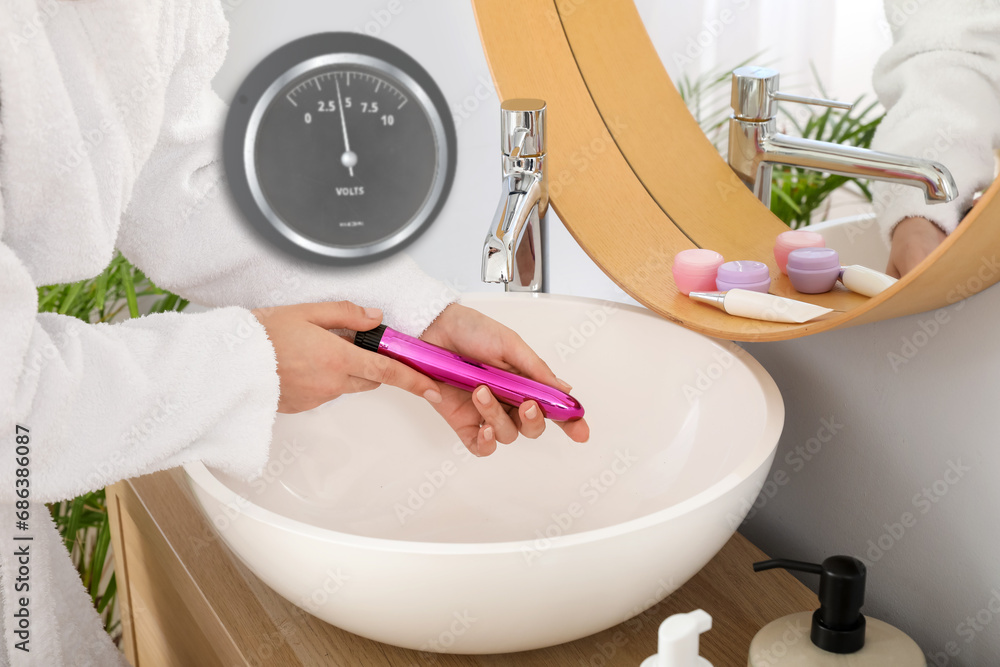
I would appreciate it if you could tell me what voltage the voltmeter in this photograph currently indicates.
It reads 4 V
